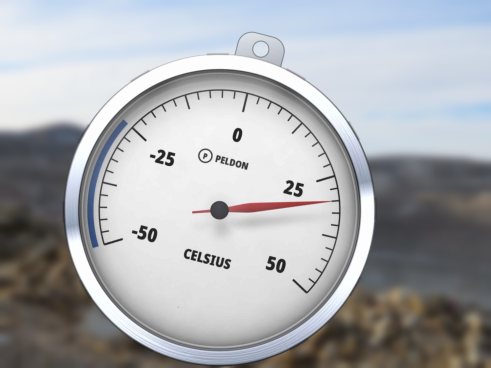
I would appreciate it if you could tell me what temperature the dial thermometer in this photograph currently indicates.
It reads 30 °C
